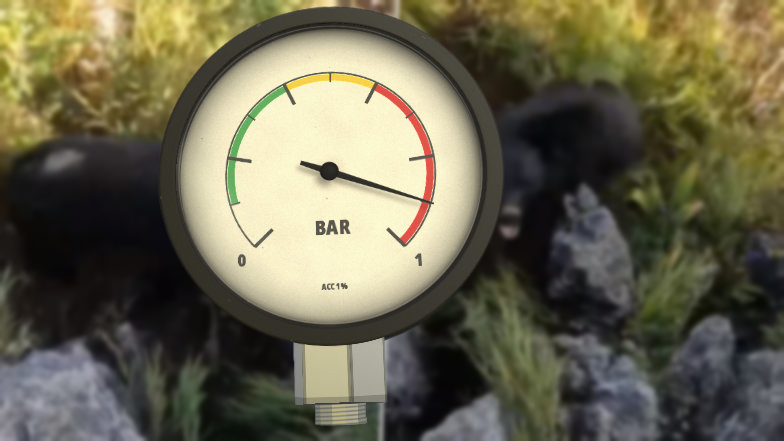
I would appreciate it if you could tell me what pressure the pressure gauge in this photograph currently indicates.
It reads 0.9 bar
